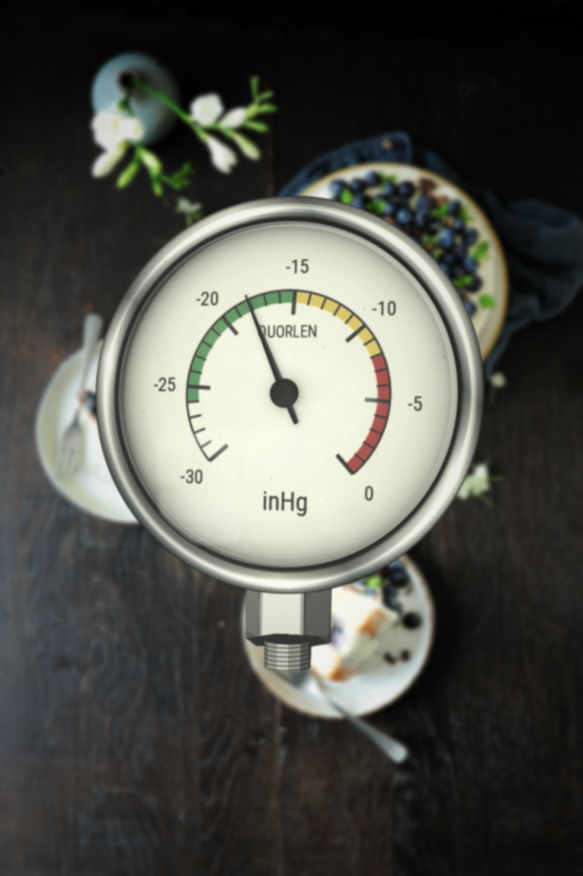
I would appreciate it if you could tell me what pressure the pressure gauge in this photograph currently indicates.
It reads -18 inHg
